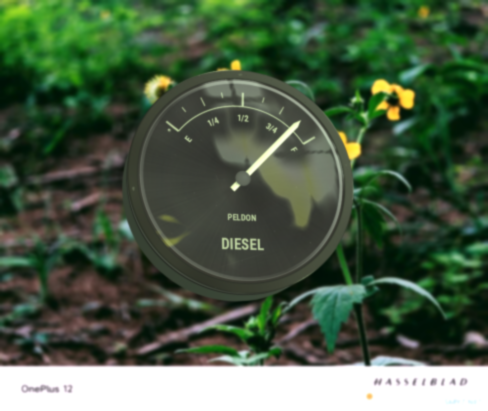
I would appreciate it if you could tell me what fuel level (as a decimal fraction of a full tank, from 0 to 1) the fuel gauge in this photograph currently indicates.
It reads 0.875
